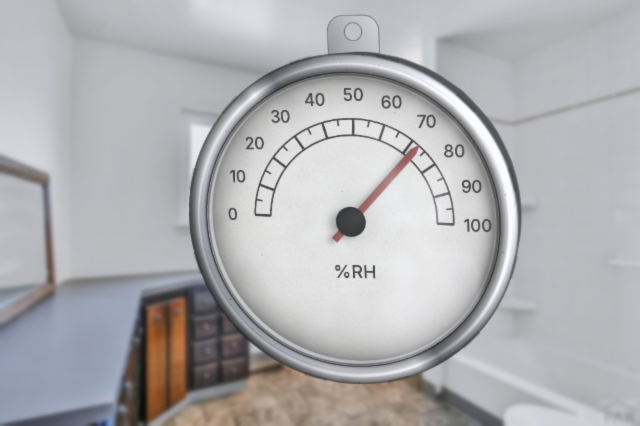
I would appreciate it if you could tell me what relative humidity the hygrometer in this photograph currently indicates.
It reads 72.5 %
